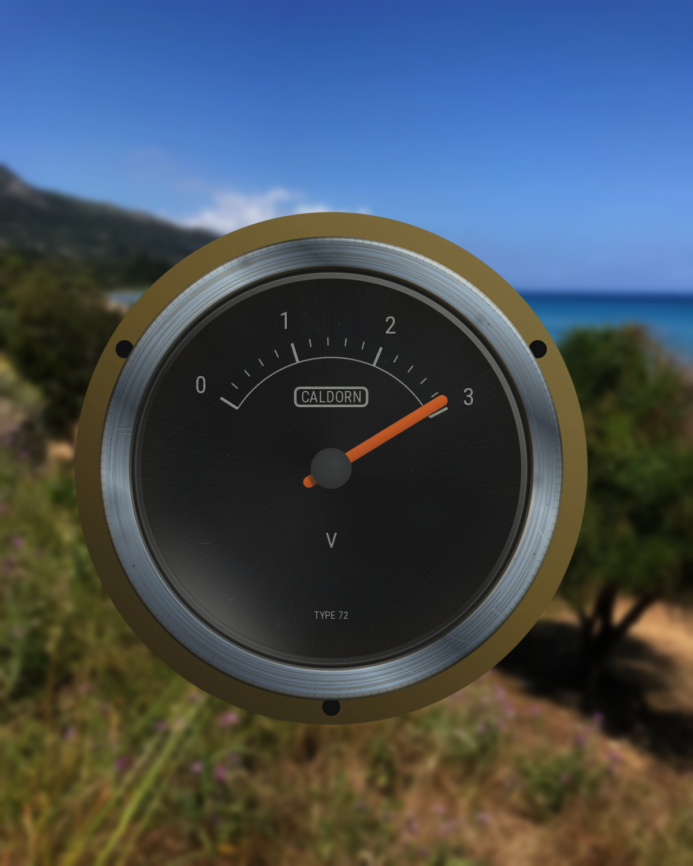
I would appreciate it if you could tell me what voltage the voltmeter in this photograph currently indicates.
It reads 2.9 V
